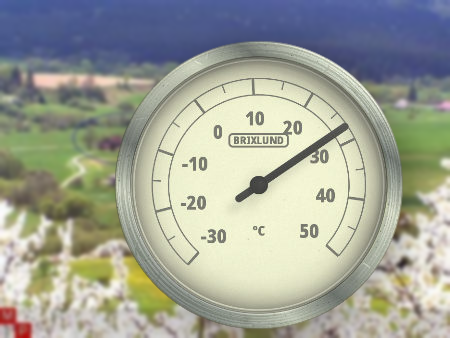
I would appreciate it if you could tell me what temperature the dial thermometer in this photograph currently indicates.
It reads 27.5 °C
